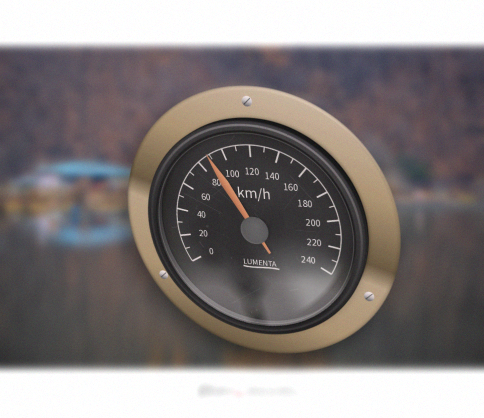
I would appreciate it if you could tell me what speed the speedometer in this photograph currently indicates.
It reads 90 km/h
